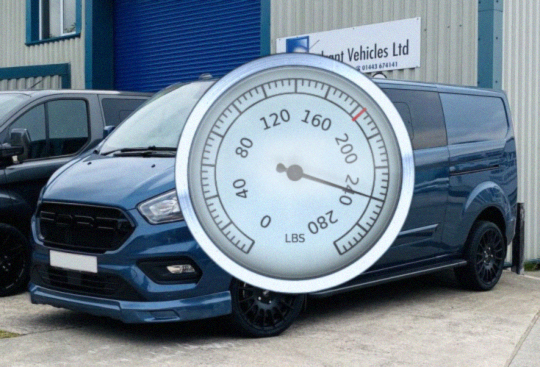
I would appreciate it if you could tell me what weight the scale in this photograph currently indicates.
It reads 240 lb
